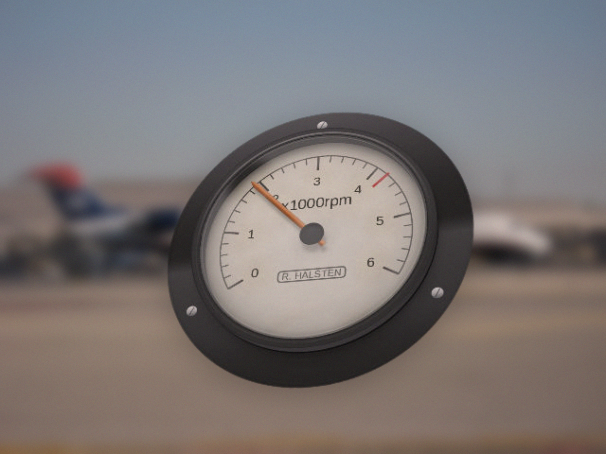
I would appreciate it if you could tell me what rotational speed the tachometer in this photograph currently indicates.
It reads 1900 rpm
